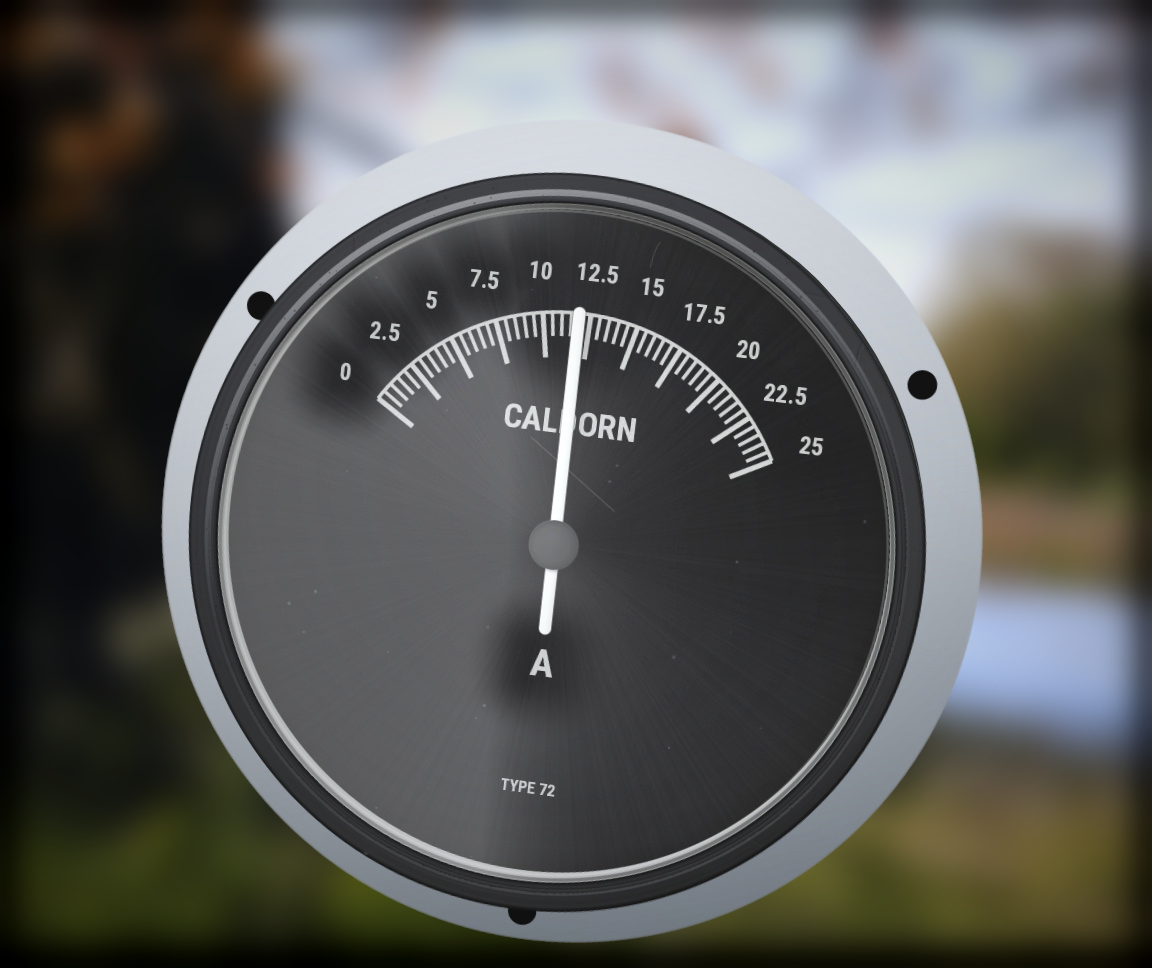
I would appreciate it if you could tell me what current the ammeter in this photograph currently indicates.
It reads 12 A
